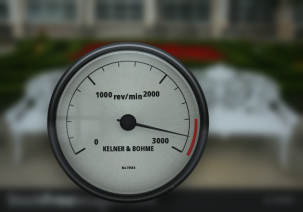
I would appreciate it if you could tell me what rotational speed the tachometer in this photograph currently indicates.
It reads 2800 rpm
